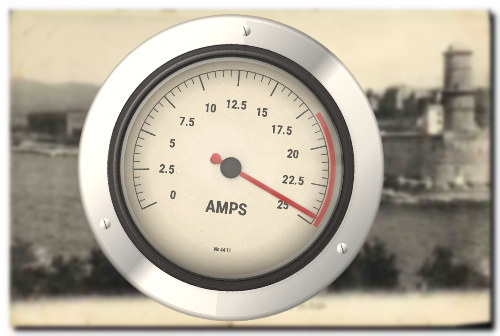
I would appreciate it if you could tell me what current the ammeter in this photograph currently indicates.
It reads 24.5 A
